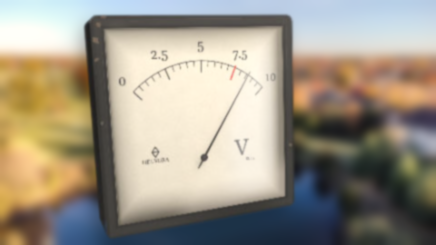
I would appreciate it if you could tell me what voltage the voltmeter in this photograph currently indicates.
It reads 8.5 V
